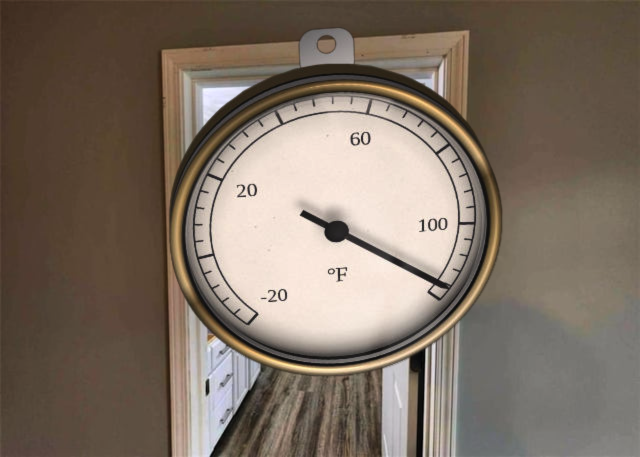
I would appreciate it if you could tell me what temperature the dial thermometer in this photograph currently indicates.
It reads 116 °F
